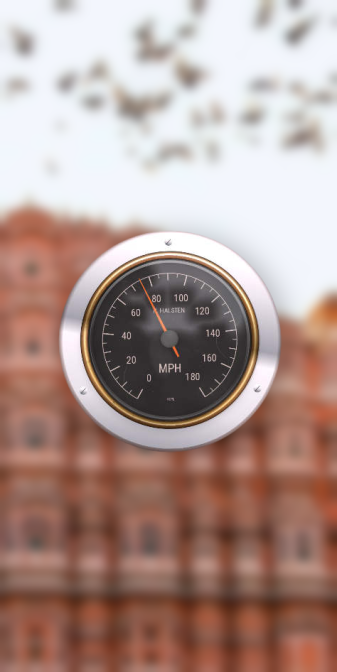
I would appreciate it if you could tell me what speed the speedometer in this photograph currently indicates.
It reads 75 mph
